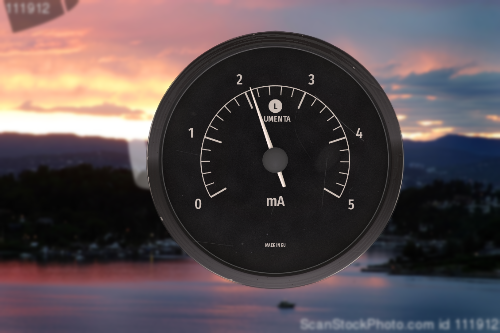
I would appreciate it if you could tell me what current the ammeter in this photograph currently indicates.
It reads 2.1 mA
